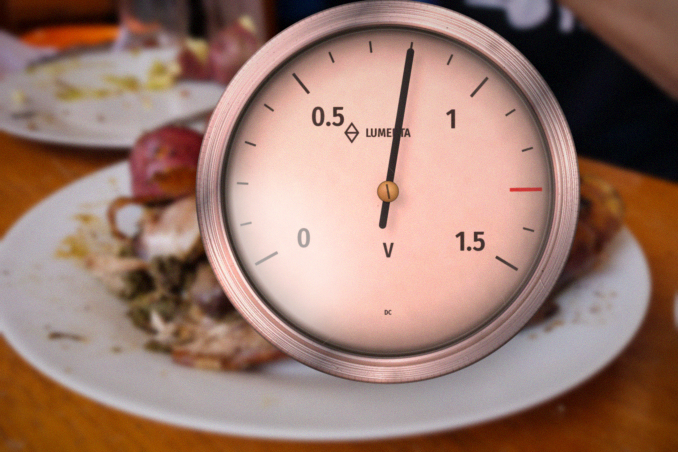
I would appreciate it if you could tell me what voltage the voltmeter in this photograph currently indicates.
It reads 0.8 V
